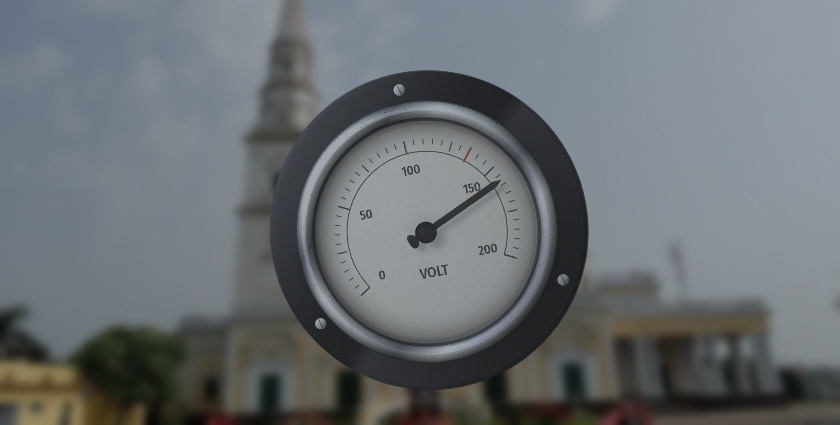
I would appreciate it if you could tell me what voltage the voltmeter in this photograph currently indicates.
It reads 157.5 V
